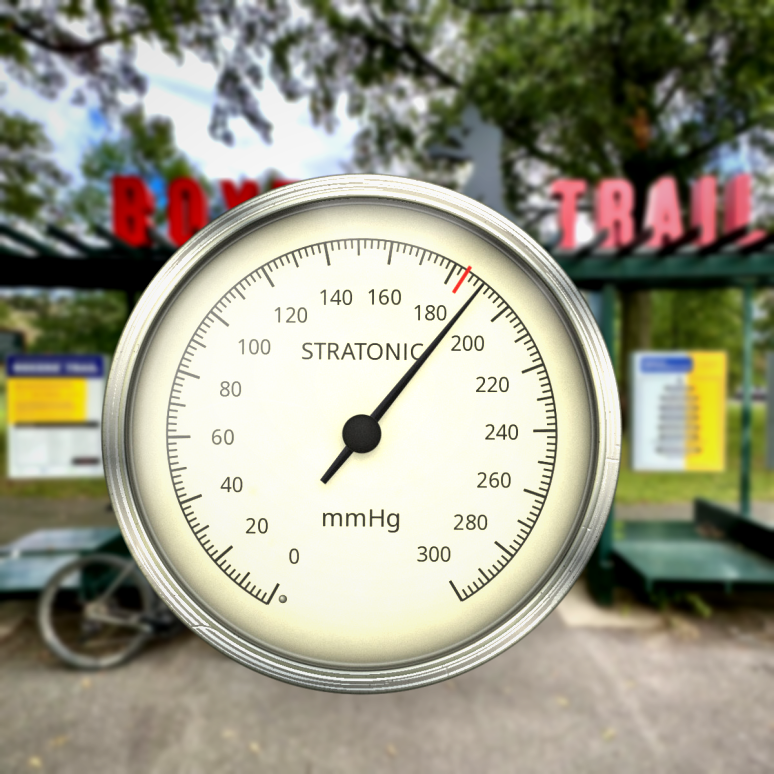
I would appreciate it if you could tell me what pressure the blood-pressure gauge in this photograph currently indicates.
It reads 190 mmHg
